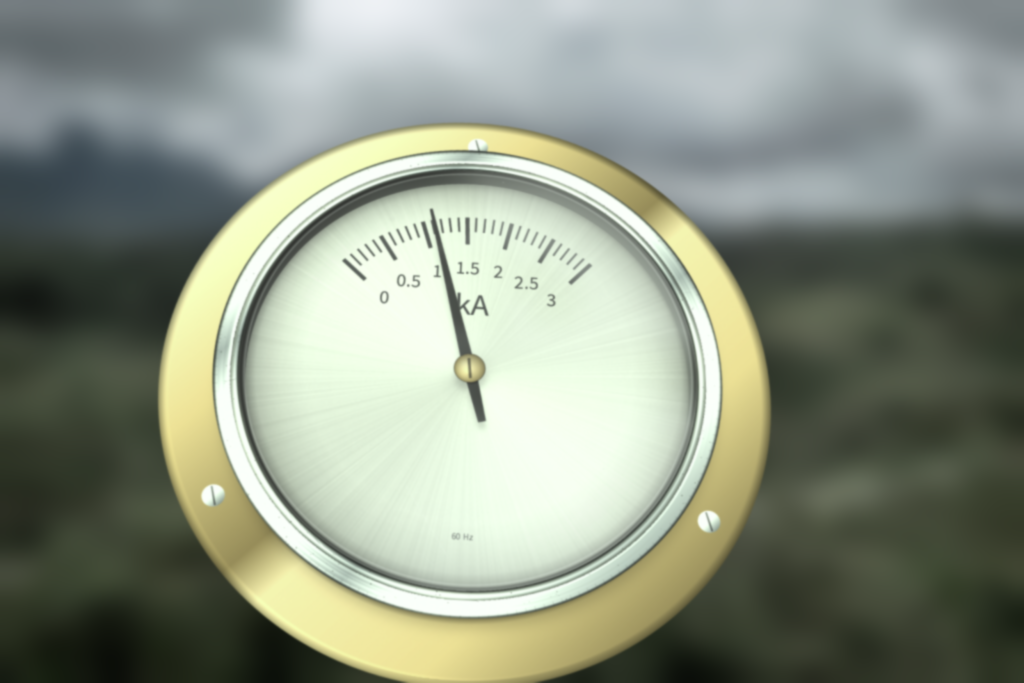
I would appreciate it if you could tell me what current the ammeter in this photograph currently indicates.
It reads 1.1 kA
